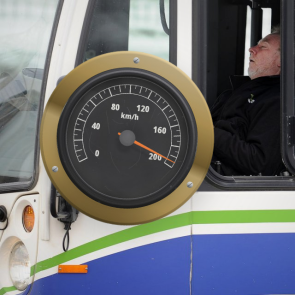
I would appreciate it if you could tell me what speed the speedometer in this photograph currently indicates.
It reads 195 km/h
